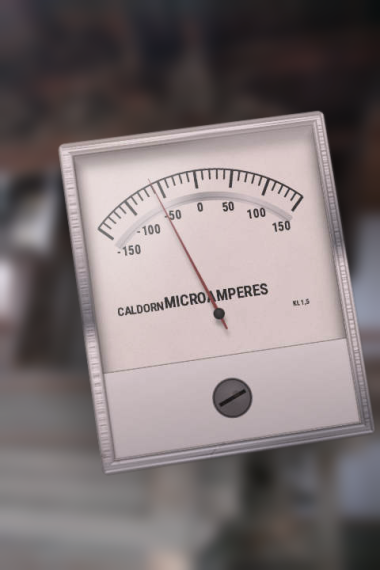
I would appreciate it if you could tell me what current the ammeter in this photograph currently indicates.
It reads -60 µA
